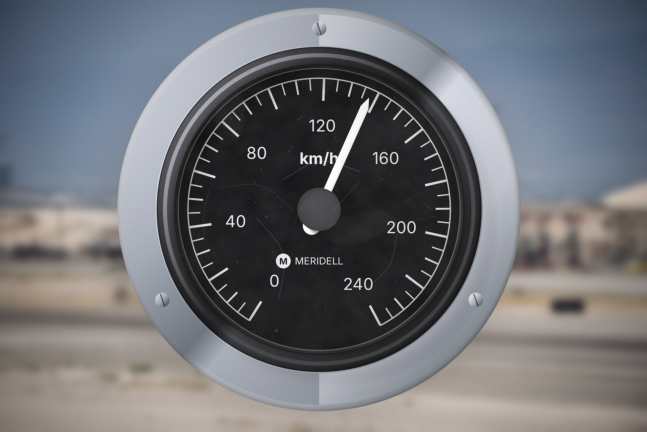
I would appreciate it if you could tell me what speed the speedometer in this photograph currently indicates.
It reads 137.5 km/h
